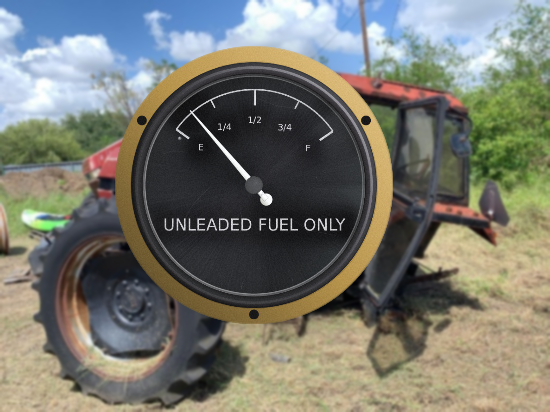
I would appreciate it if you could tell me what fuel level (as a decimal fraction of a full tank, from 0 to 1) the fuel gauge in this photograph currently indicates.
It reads 0.125
